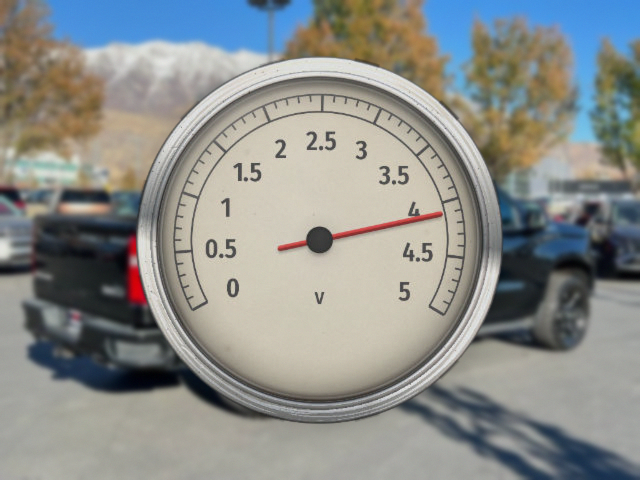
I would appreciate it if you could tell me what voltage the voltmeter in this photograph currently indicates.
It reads 4.1 V
